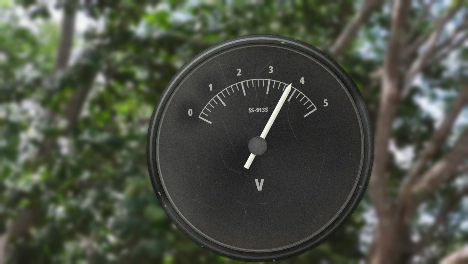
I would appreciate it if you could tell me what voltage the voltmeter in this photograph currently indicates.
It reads 3.8 V
